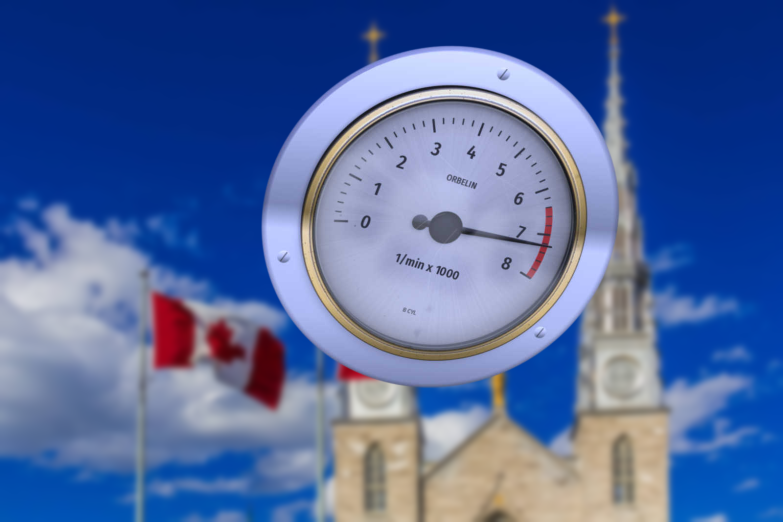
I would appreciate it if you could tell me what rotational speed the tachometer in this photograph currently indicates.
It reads 7200 rpm
